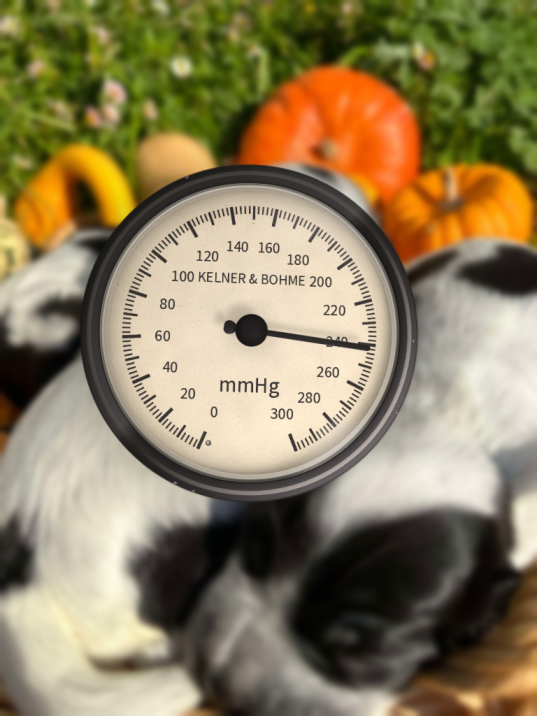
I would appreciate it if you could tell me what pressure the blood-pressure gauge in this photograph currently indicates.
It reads 242 mmHg
